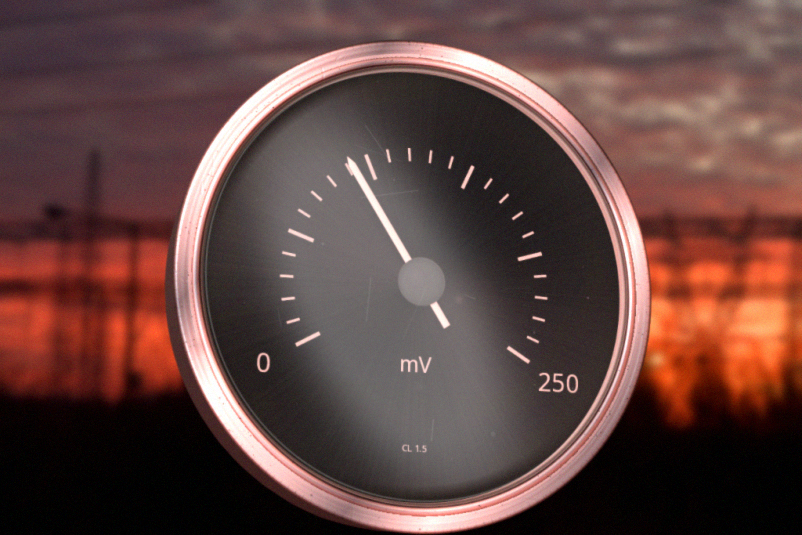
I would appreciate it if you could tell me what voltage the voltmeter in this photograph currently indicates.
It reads 90 mV
